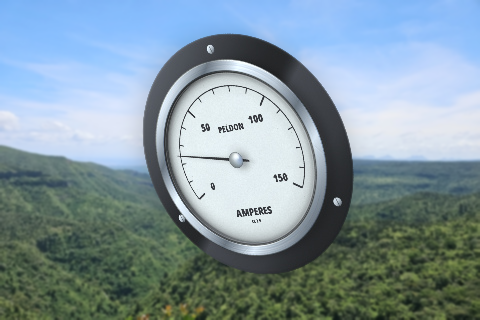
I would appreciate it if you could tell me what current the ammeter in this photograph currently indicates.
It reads 25 A
